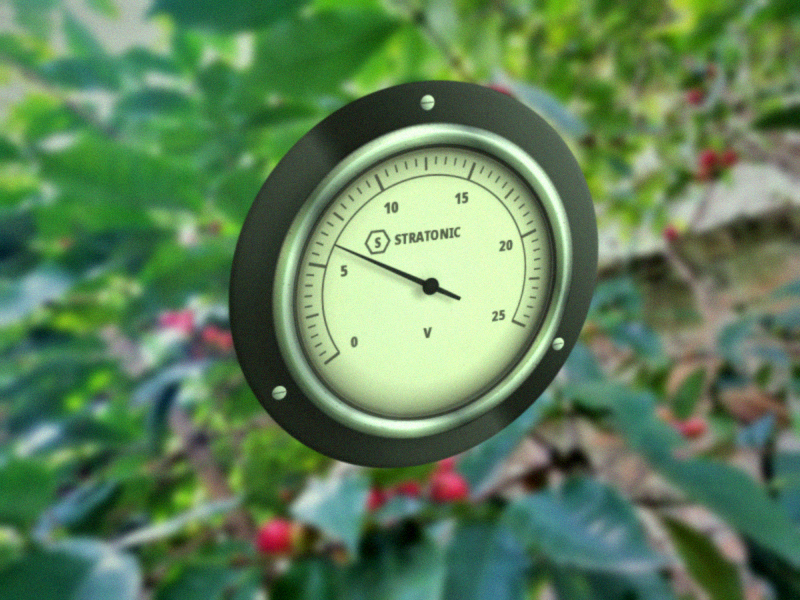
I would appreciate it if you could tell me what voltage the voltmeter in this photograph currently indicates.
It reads 6.25 V
